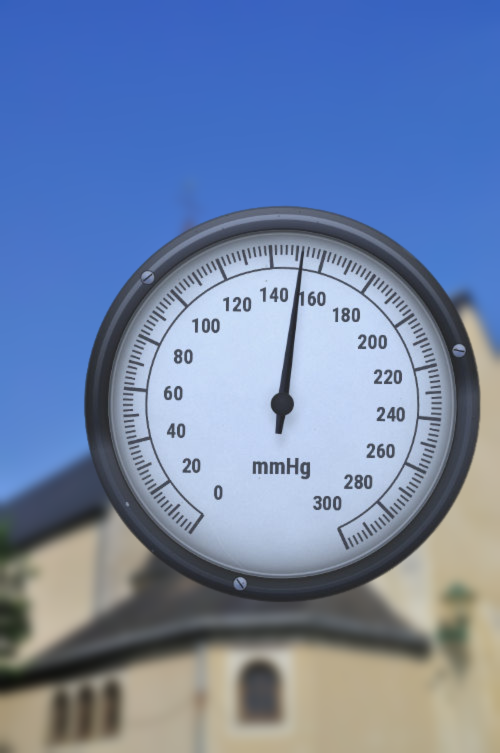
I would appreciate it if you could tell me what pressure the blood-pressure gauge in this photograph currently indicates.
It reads 152 mmHg
